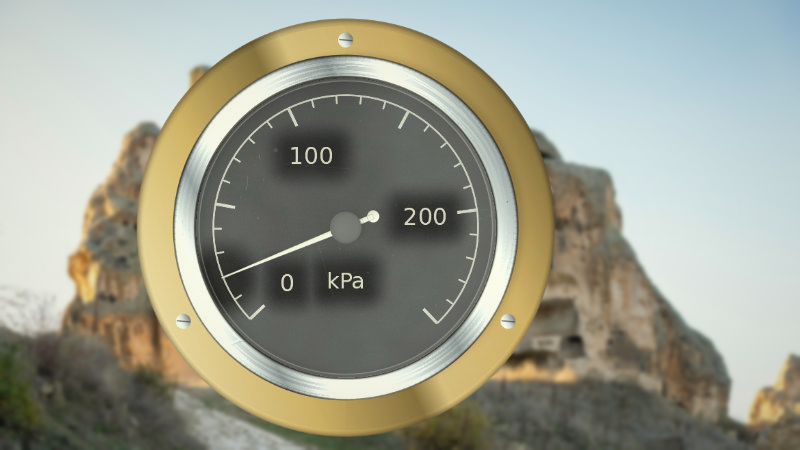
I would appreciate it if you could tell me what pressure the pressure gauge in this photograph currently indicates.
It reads 20 kPa
